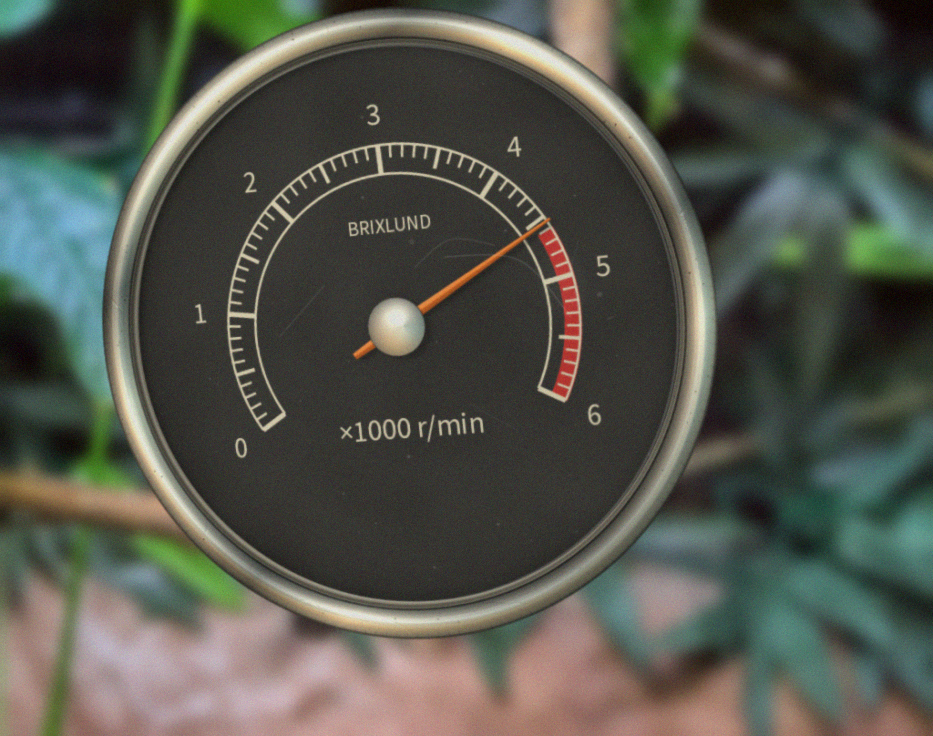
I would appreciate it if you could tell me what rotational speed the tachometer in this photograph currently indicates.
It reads 4550 rpm
